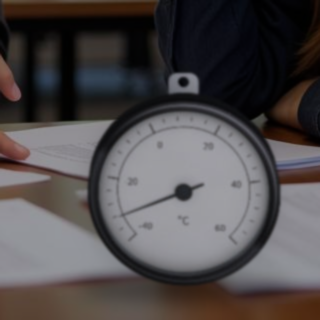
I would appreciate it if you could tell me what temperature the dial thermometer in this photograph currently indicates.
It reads -32 °C
